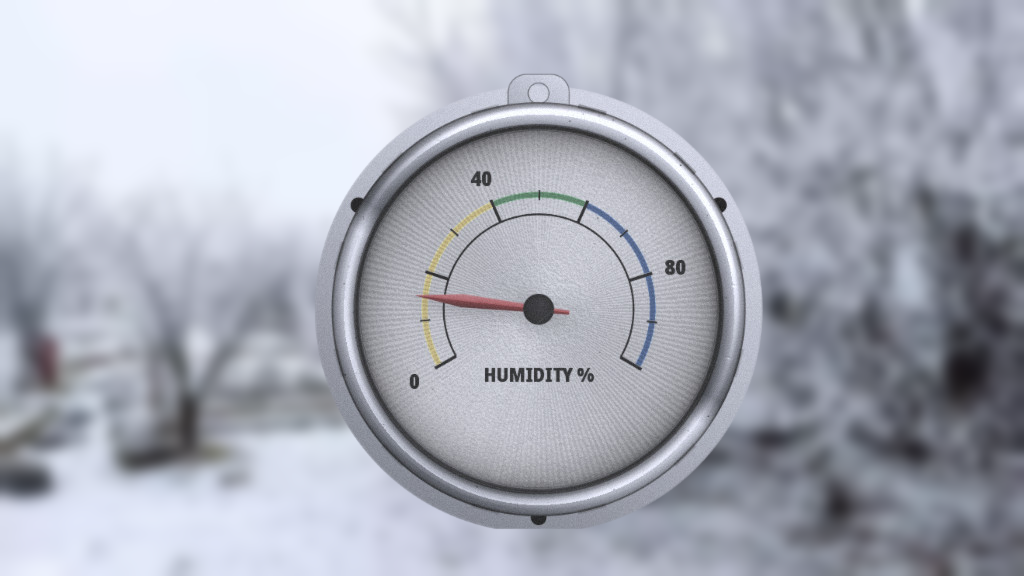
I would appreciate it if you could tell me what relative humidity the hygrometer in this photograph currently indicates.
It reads 15 %
